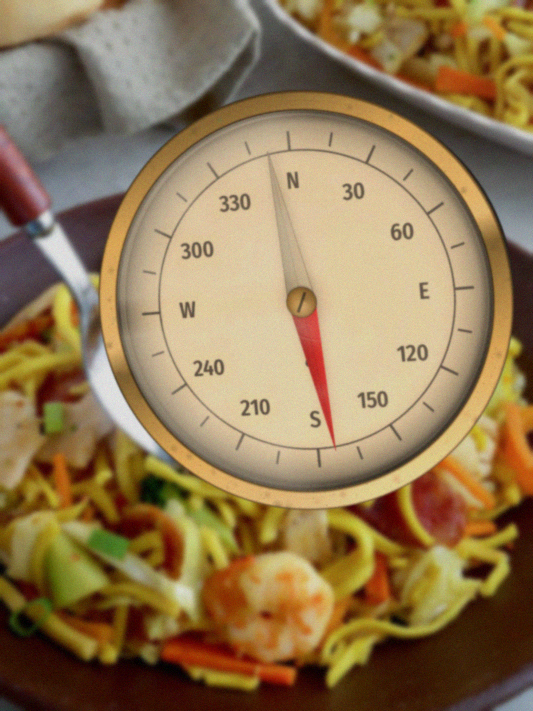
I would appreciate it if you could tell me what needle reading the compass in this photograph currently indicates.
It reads 172.5 °
